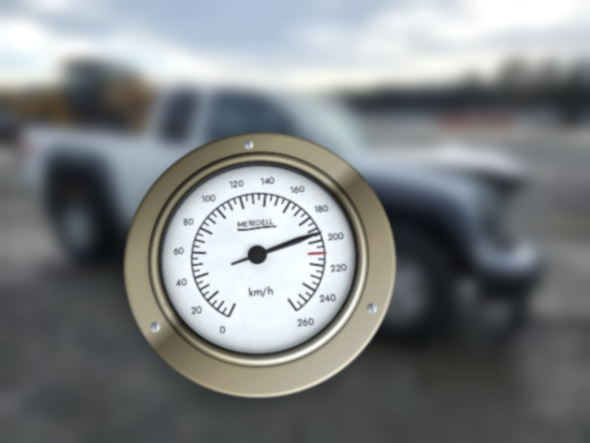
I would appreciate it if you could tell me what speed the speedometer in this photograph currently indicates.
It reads 195 km/h
